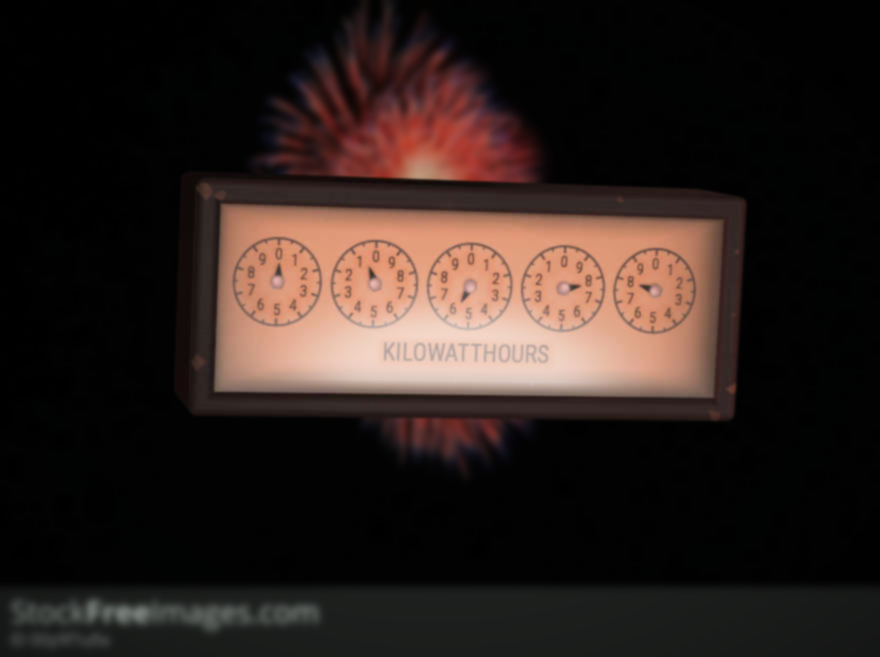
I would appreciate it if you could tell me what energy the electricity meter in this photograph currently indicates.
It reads 578 kWh
